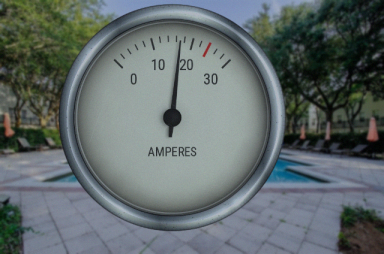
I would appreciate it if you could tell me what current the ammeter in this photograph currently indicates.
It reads 17 A
